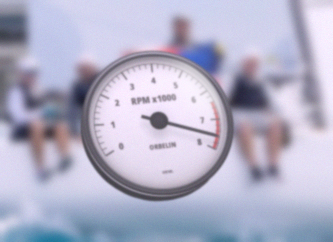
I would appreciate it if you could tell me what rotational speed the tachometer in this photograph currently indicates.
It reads 7600 rpm
